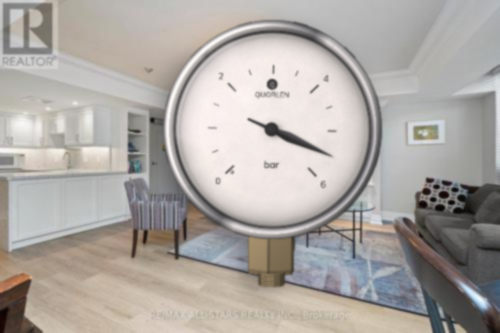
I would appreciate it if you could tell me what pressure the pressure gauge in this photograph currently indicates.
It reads 5.5 bar
